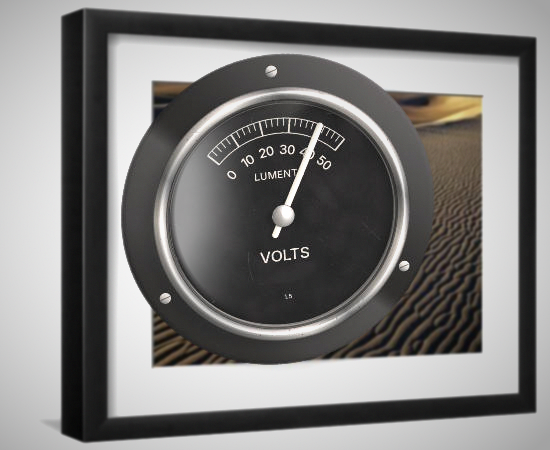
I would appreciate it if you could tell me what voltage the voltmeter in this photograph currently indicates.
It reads 40 V
